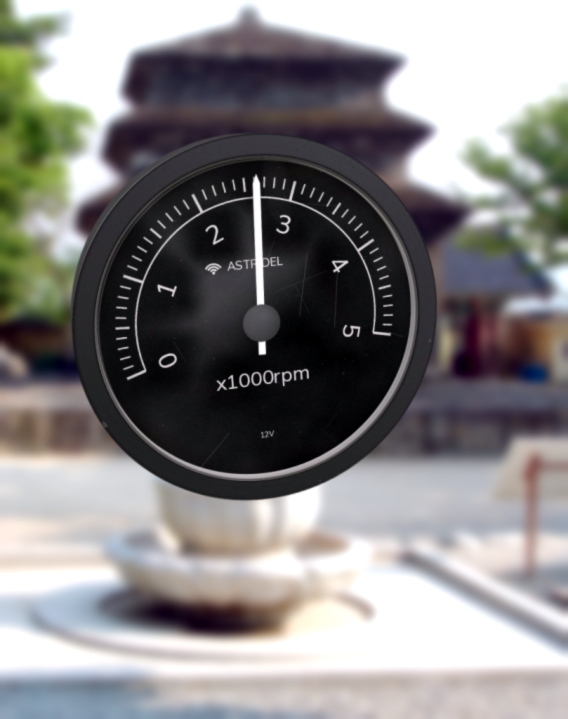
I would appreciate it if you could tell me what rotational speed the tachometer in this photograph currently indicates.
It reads 2600 rpm
